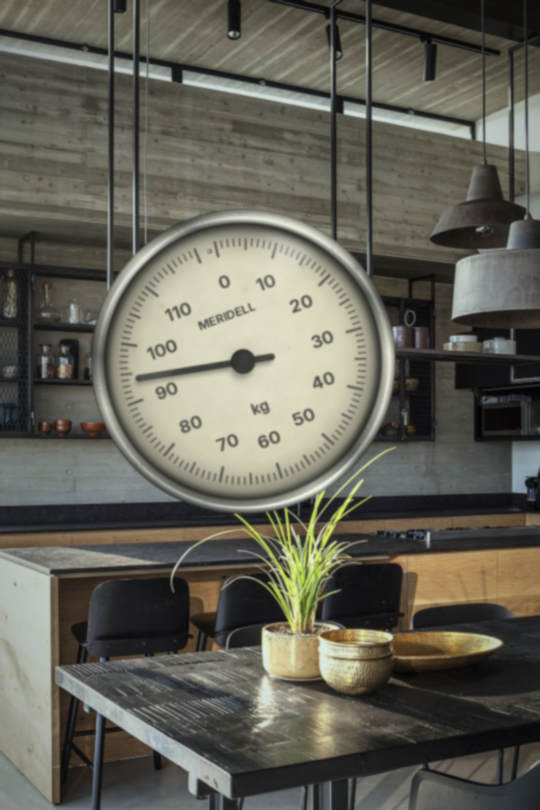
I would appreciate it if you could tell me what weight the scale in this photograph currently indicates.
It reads 94 kg
